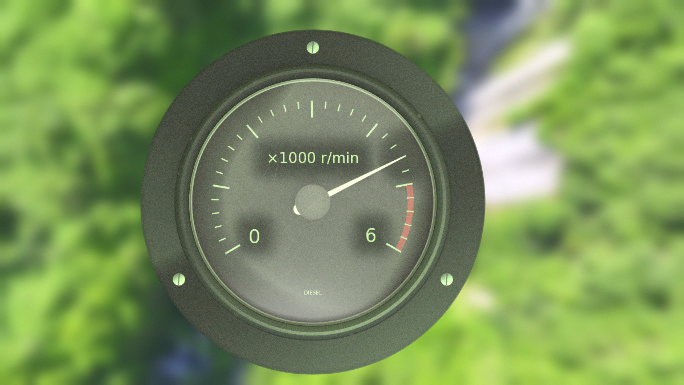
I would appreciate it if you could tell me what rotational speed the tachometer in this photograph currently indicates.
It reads 4600 rpm
